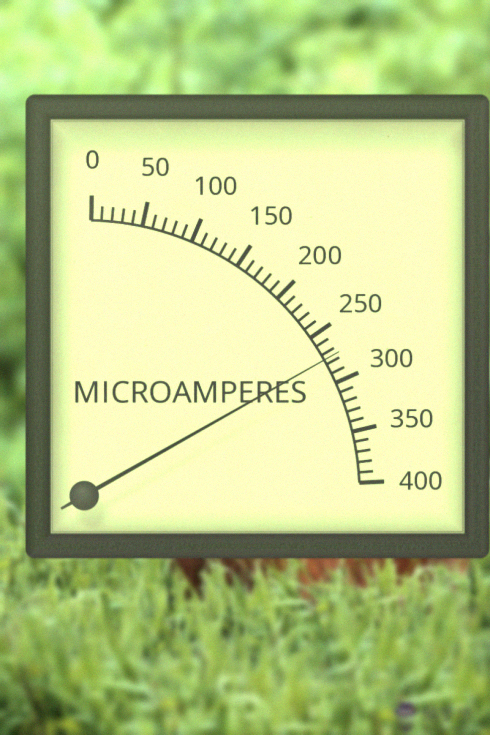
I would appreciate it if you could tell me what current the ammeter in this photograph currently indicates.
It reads 275 µA
